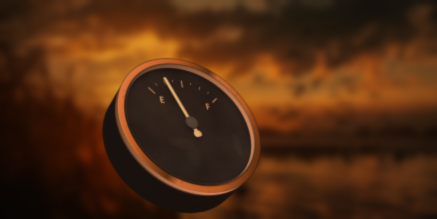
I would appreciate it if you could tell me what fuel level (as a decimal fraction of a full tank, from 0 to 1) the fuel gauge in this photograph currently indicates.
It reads 0.25
